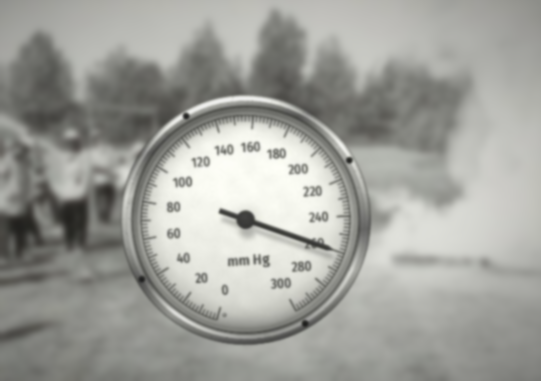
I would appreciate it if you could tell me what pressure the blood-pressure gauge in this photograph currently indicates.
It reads 260 mmHg
